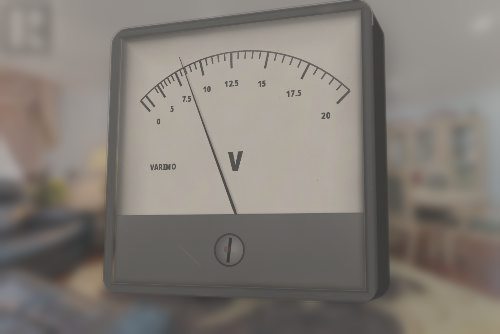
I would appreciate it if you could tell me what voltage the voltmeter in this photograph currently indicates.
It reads 8.5 V
